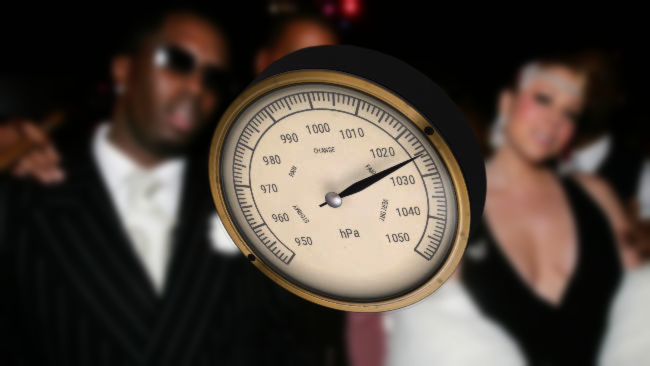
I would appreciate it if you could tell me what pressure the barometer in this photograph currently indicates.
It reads 1025 hPa
